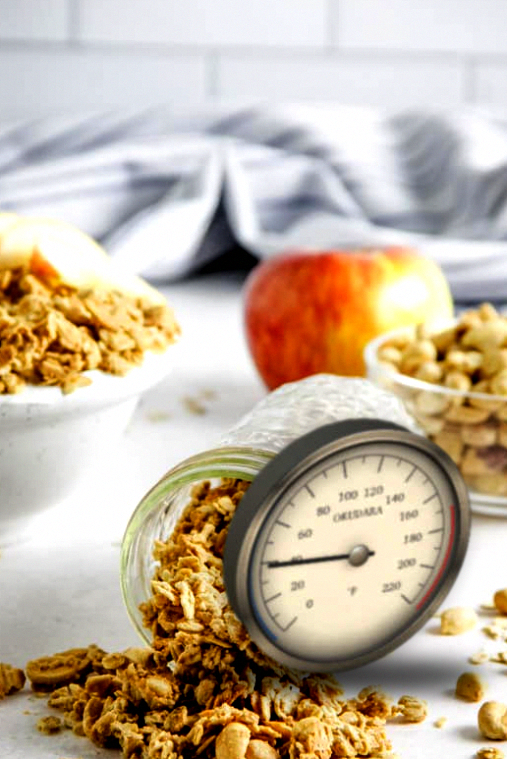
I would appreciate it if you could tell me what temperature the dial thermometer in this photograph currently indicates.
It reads 40 °F
